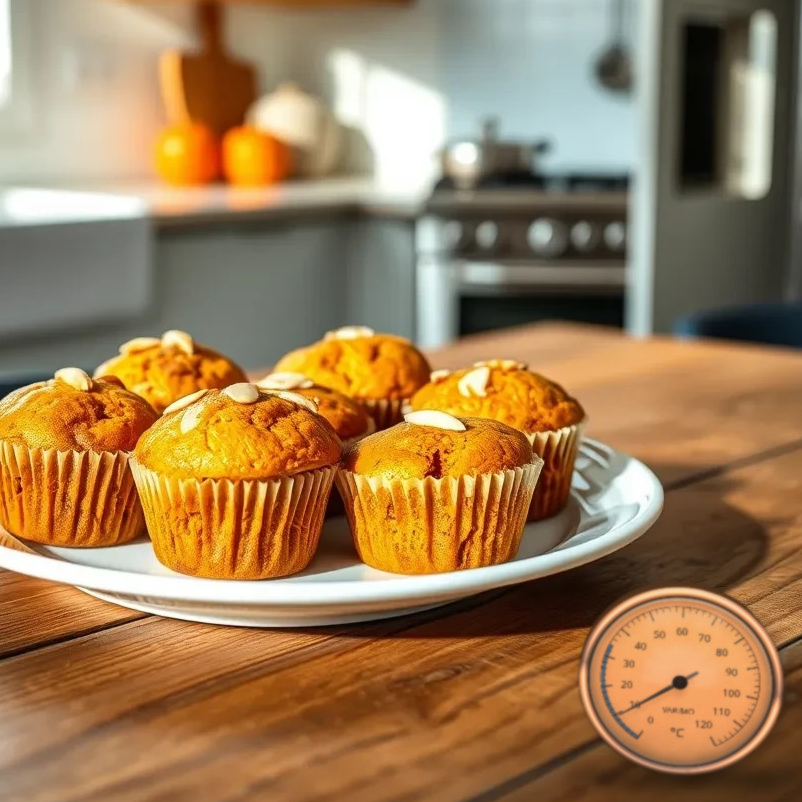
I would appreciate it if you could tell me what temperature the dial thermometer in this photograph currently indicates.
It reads 10 °C
